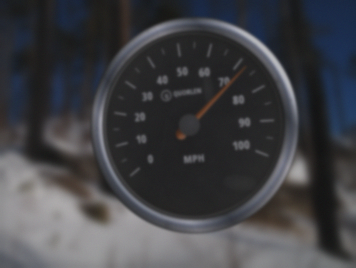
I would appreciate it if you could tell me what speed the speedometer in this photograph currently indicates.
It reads 72.5 mph
